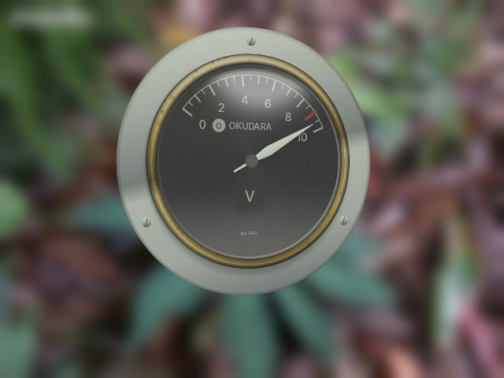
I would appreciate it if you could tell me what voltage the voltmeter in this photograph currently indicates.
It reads 9.5 V
